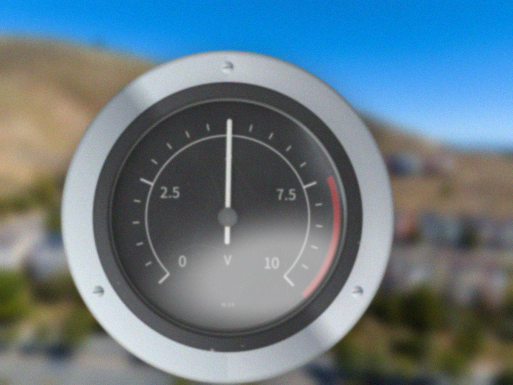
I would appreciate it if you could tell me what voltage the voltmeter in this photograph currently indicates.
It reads 5 V
